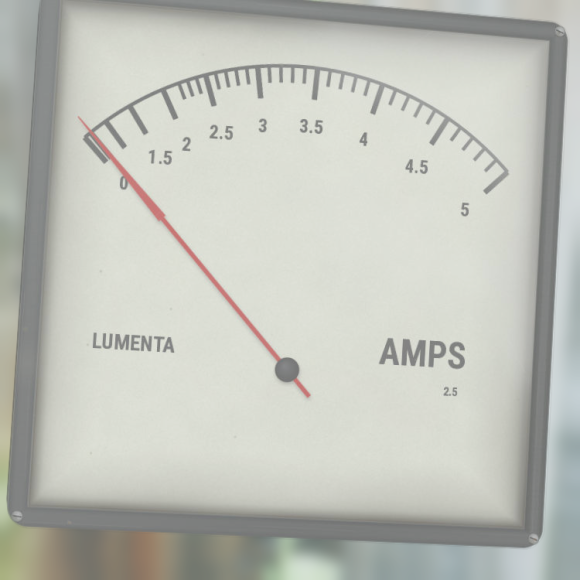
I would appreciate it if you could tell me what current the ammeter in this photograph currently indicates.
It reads 0.5 A
